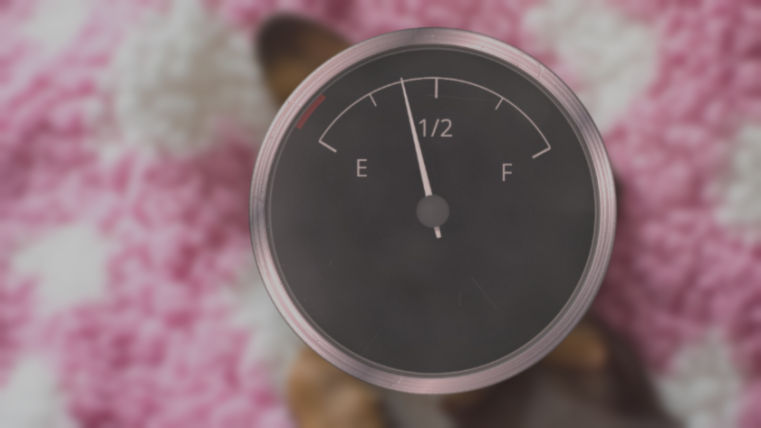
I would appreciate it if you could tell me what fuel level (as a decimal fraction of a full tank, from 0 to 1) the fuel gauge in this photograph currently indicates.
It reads 0.375
